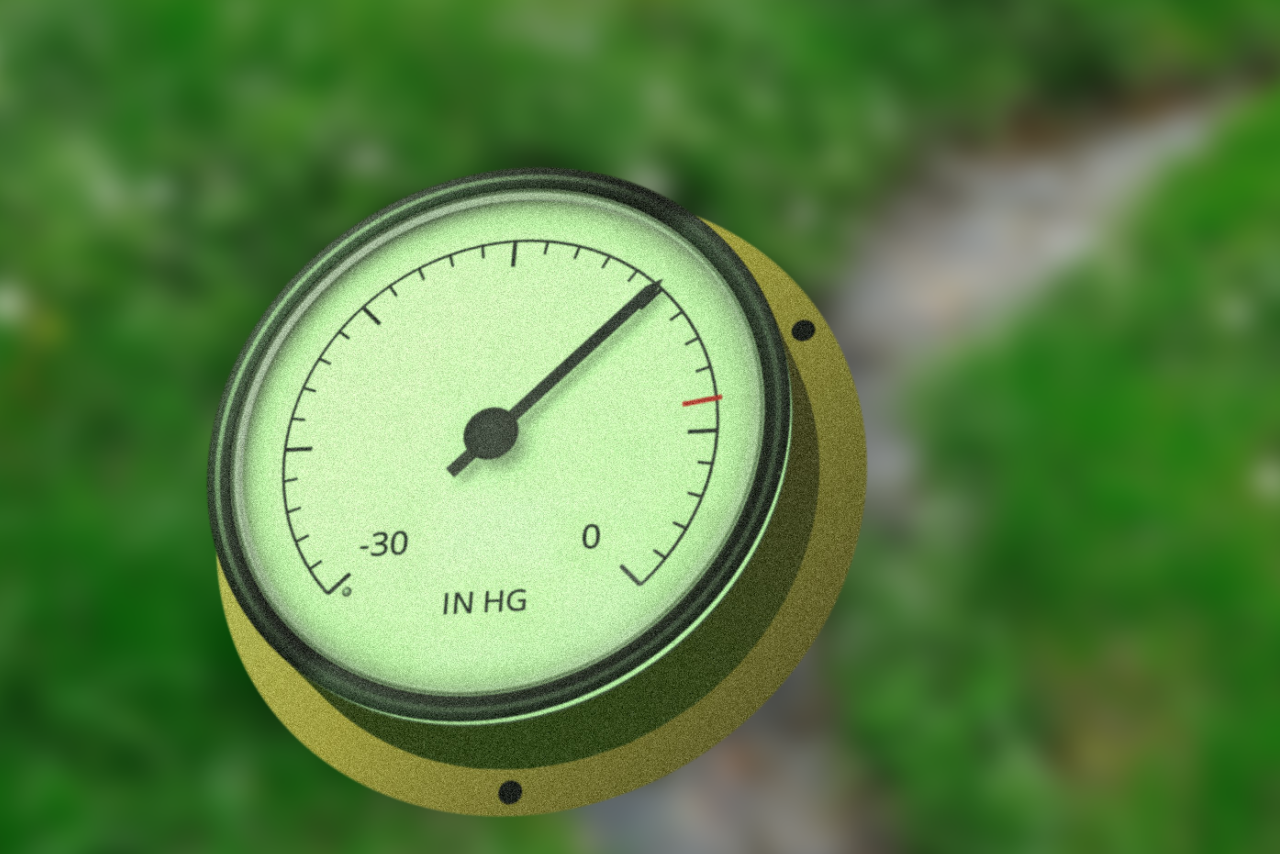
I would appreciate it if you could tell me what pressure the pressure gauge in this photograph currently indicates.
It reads -10 inHg
